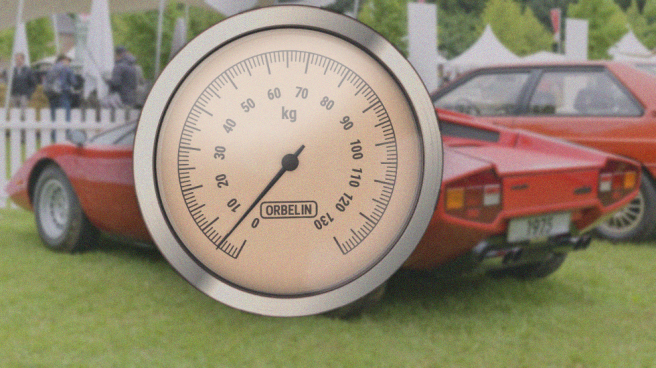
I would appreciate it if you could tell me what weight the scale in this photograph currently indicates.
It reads 5 kg
